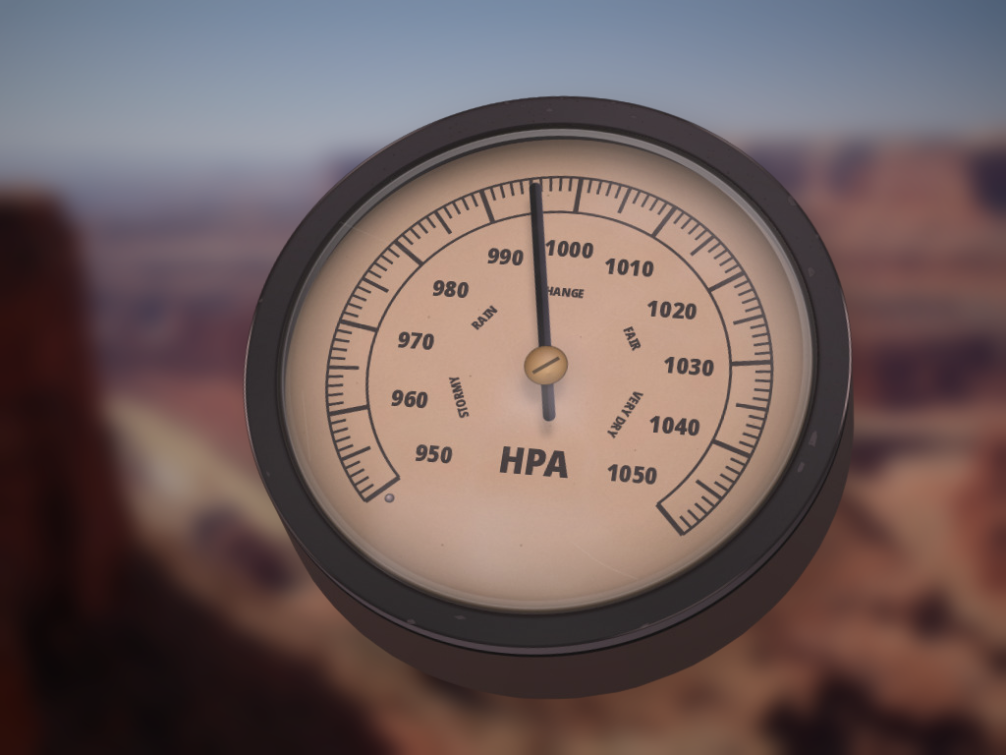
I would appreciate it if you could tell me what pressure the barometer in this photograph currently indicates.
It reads 995.5 hPa
